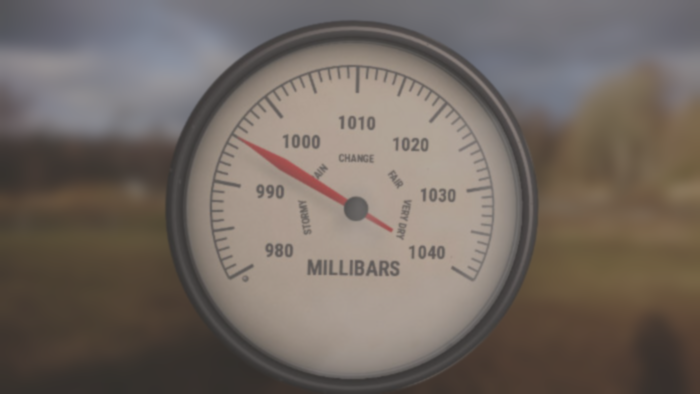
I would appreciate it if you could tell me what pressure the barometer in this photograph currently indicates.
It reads 995 mbar
